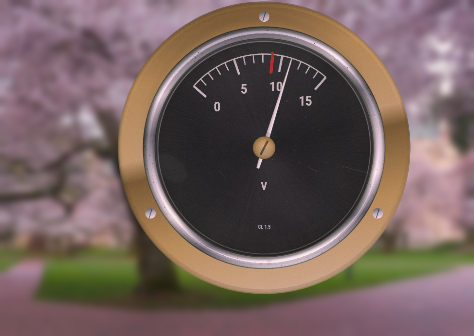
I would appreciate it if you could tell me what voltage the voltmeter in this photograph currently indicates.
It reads 11 V
